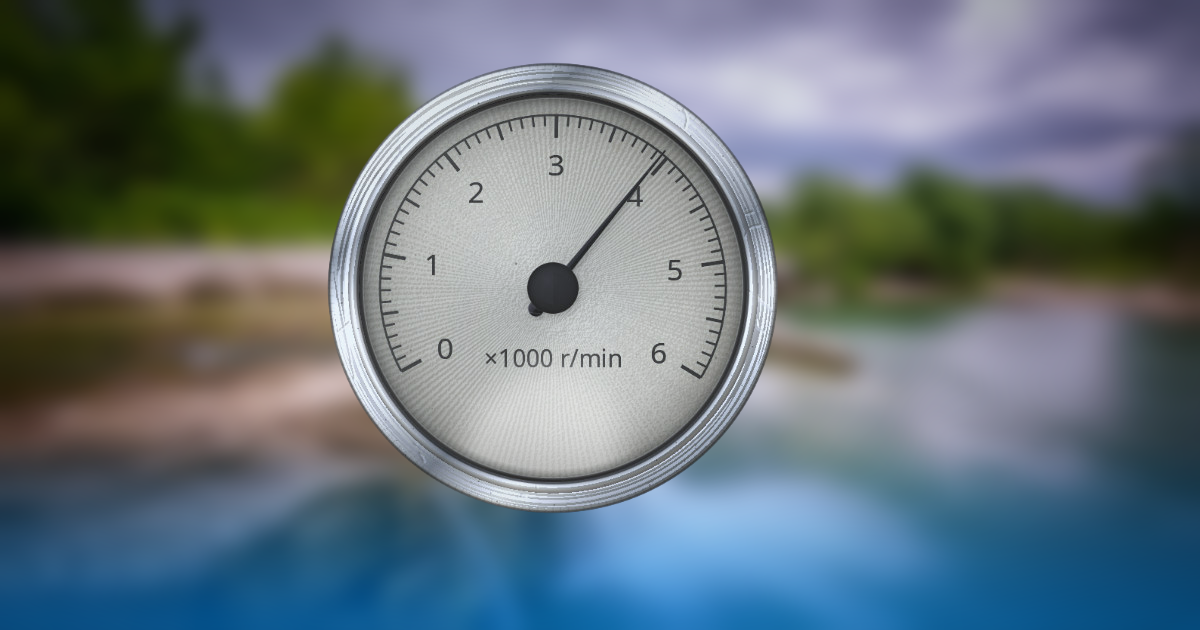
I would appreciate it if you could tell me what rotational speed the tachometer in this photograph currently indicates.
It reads 3950 rpm
